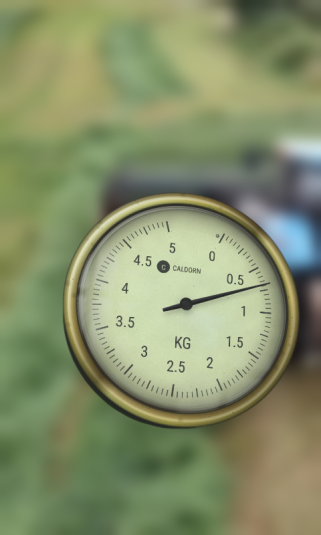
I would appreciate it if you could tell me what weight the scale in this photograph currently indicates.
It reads 0.7 kg
